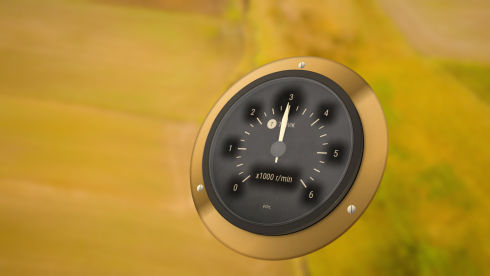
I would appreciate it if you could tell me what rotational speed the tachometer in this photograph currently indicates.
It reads 3000 rpm
